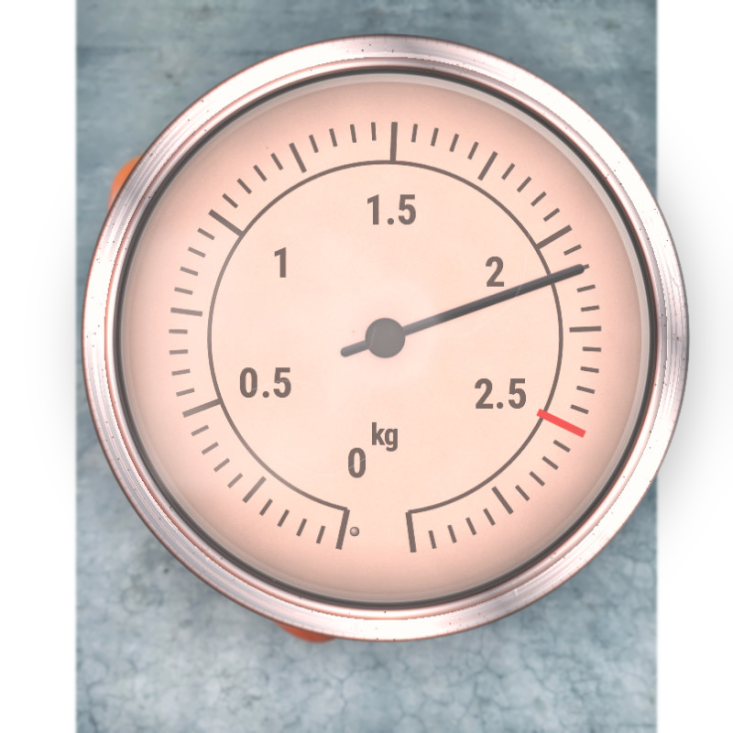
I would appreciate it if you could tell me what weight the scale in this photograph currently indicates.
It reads 2.1 kg
